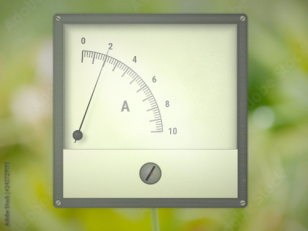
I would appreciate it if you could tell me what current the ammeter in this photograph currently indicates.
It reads 2 A
